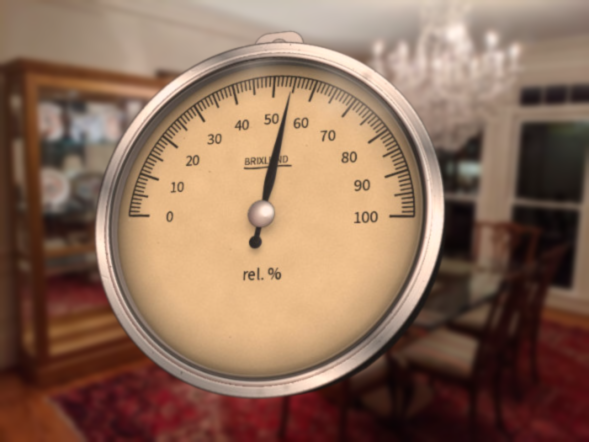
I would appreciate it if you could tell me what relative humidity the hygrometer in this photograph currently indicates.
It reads 55 %
